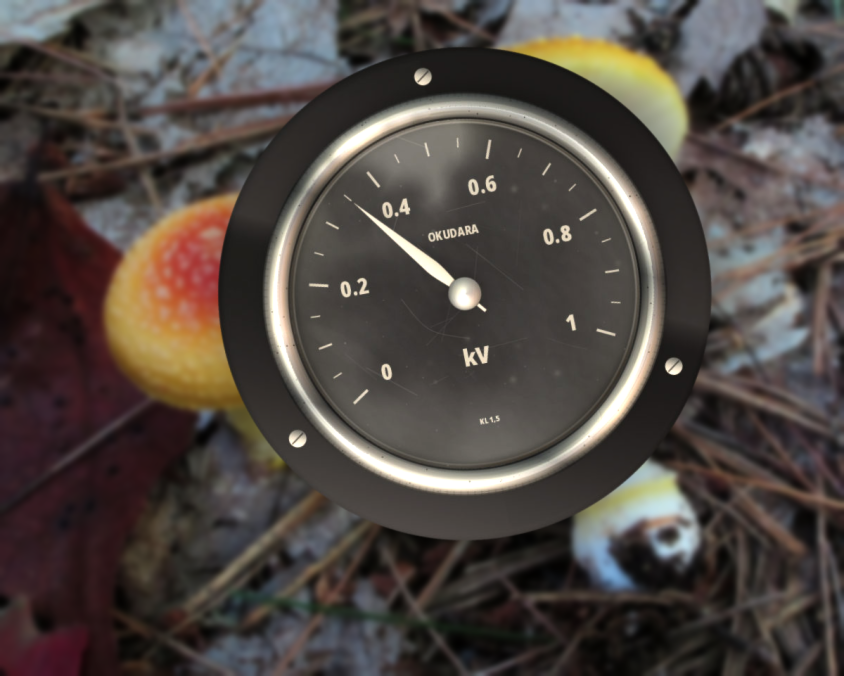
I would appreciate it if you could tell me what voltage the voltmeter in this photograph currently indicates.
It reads 0.35 kV
